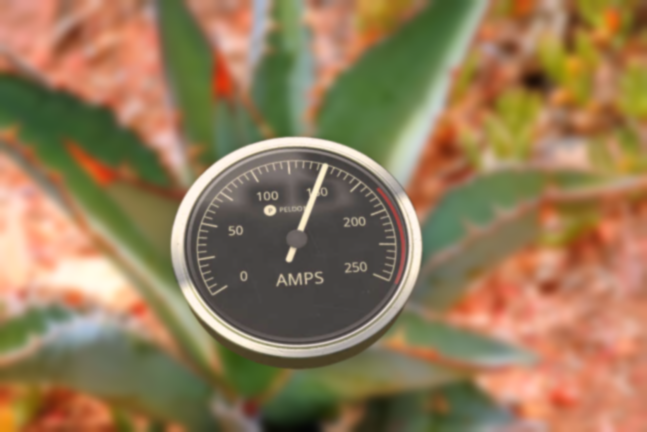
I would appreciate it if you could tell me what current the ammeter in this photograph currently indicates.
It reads 150 A
